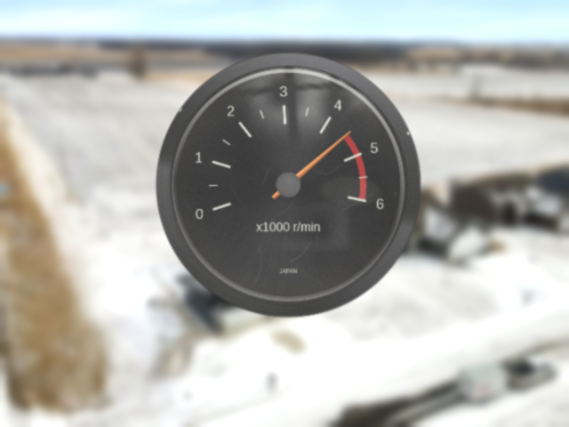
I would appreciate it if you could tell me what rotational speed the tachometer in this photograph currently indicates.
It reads 4500 rpm
